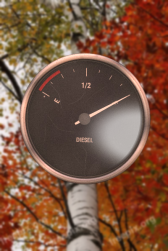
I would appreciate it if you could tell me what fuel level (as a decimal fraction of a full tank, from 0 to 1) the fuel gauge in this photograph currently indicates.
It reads 1
